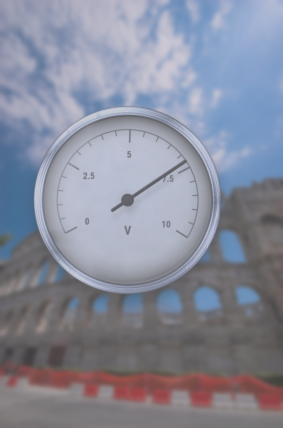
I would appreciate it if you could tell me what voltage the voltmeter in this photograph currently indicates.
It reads 7.25 V
